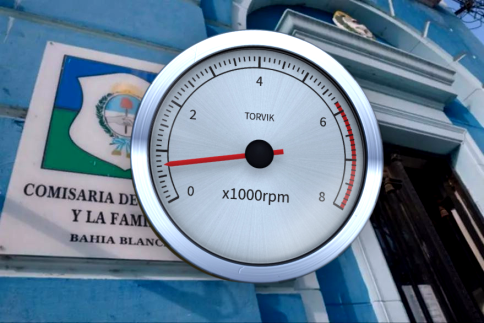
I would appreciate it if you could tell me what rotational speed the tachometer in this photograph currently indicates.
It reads 700 rpm
